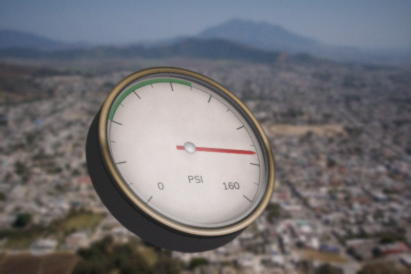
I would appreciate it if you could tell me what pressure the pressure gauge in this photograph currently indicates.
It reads 135 psi
